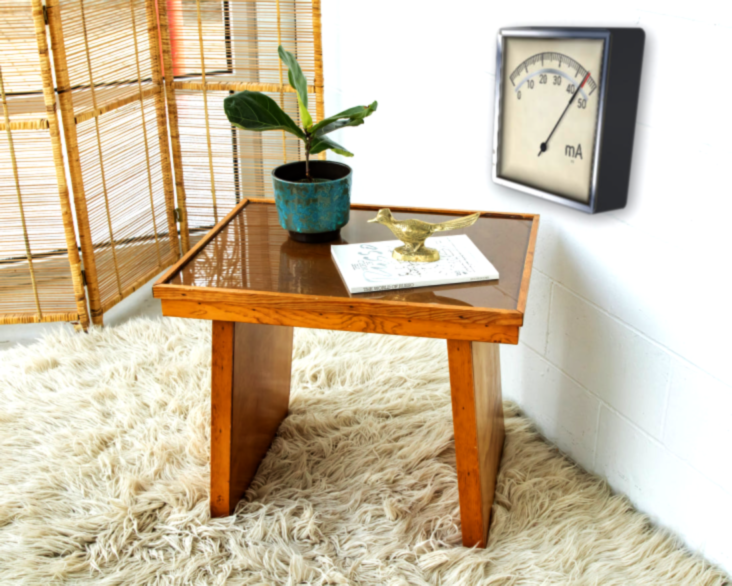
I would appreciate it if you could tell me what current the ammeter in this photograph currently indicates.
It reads 45 mA
